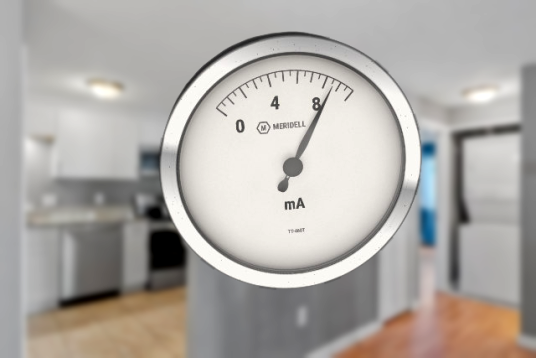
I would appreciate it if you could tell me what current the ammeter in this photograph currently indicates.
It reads 8.5 mA
